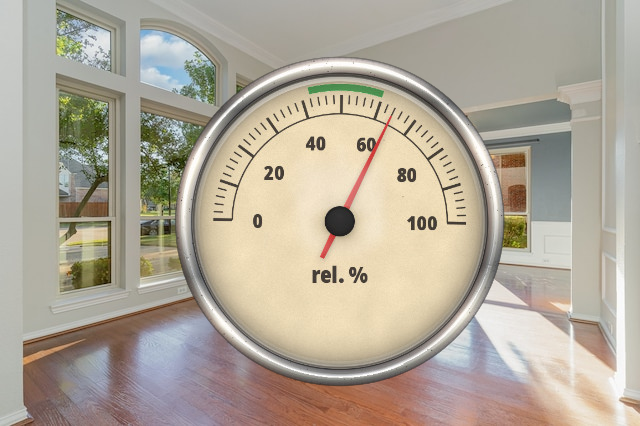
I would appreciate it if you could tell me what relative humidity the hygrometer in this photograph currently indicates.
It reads 64 %
